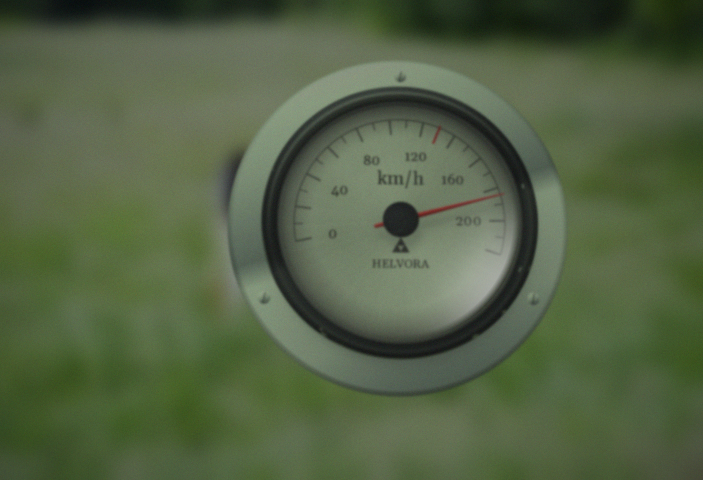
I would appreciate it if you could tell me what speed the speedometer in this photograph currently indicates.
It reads 185 km/h
